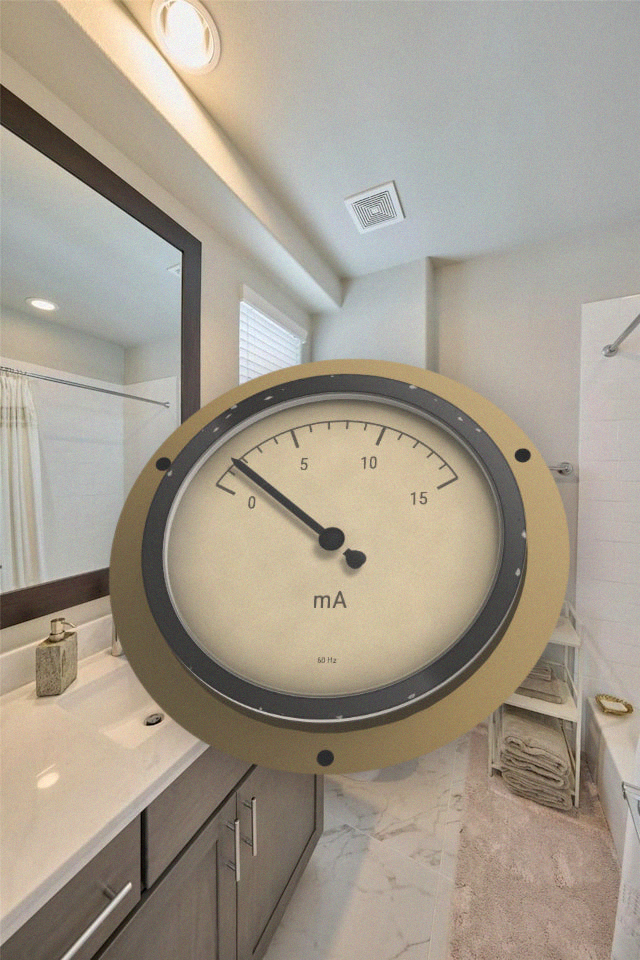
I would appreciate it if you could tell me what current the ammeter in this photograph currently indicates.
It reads 1.5 mA
